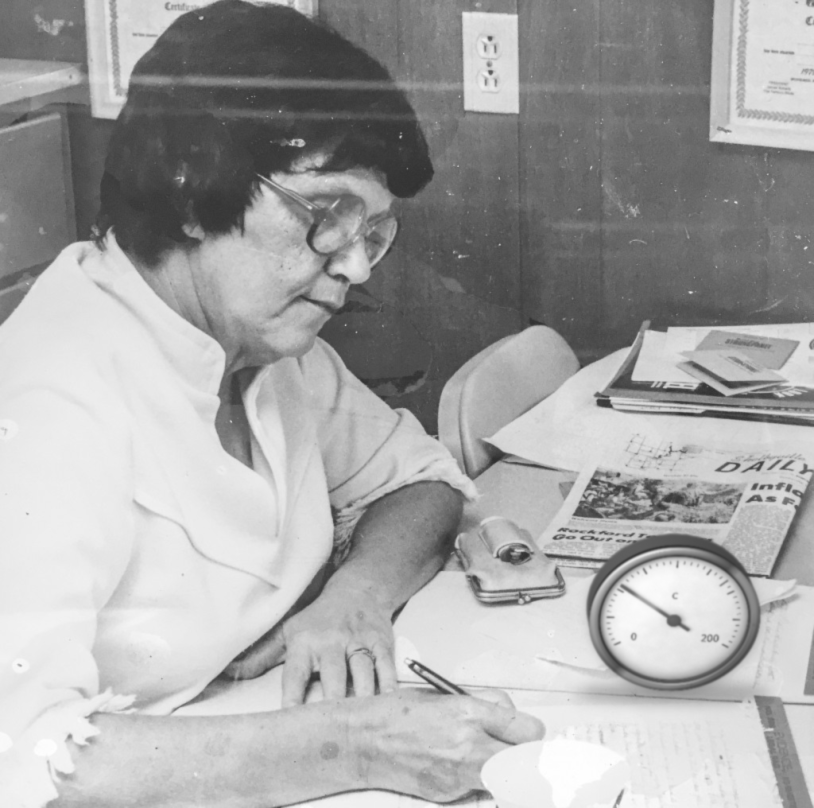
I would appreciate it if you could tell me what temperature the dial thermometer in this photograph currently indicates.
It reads 55 °C
